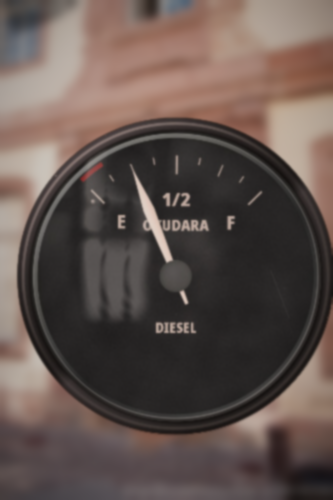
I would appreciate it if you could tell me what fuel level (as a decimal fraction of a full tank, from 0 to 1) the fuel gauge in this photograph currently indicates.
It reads 0.25
